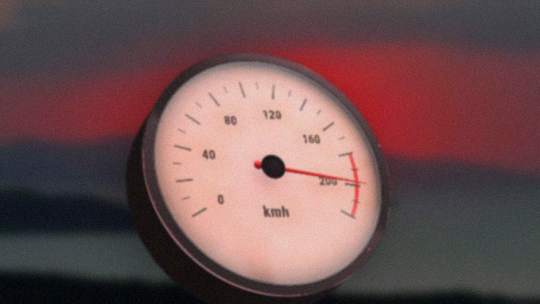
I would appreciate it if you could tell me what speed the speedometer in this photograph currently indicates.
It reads 200 km/h
